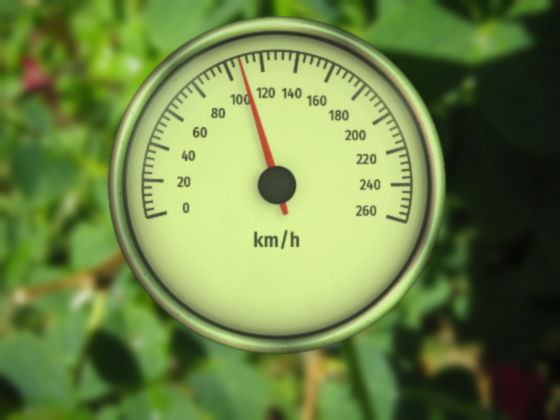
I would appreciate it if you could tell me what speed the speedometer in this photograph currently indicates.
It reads 108 km/h
